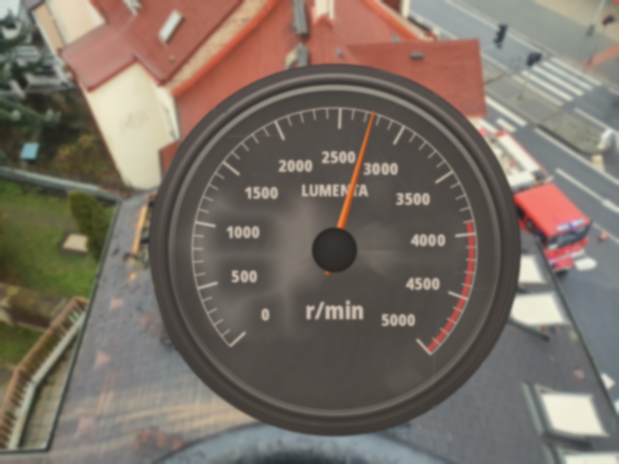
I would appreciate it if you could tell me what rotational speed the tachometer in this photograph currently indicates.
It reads 2750 rpm
